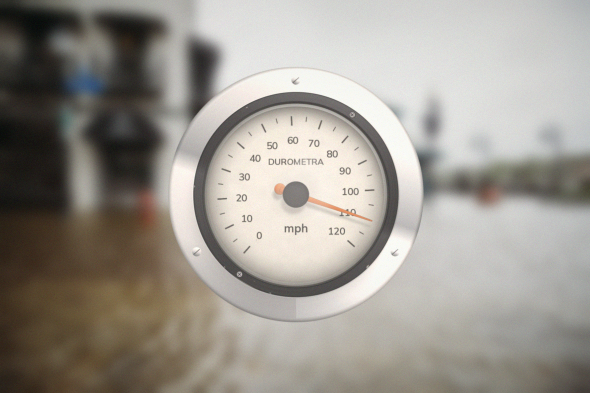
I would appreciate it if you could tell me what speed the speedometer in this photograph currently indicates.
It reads 110 mph
